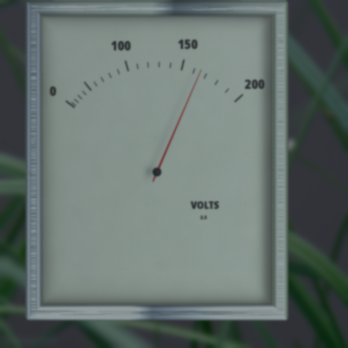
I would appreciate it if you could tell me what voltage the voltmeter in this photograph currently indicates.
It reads 165 V
